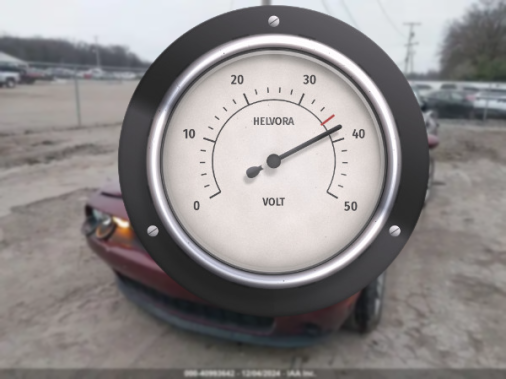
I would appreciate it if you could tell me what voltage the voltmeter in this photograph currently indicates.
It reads 38 V
